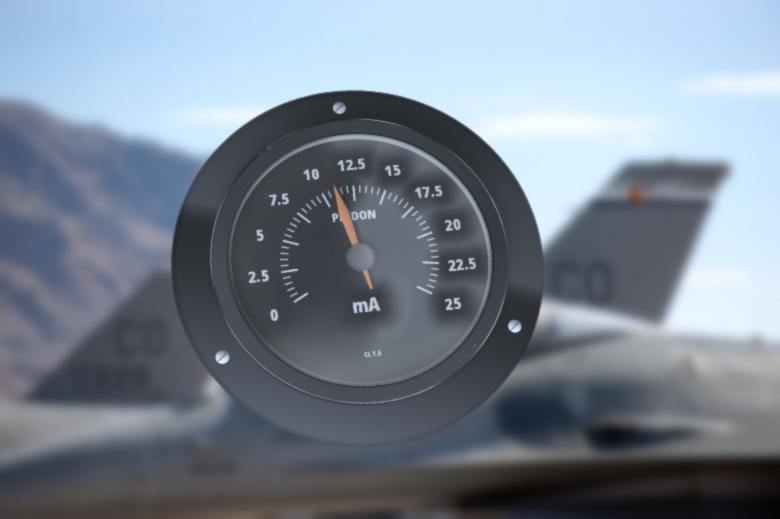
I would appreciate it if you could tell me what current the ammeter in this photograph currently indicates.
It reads 11 mA
